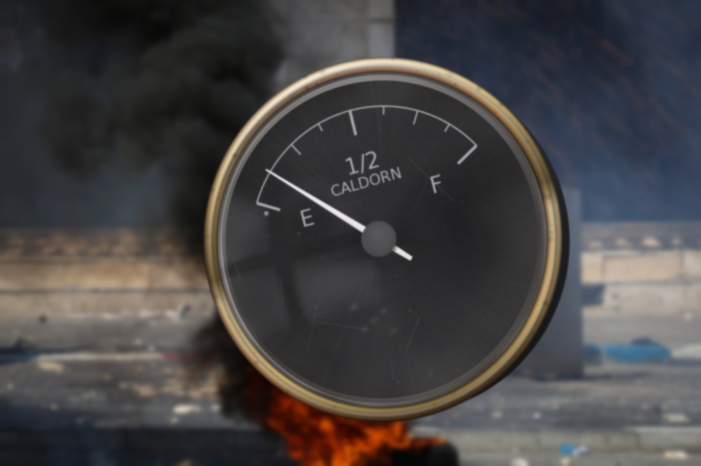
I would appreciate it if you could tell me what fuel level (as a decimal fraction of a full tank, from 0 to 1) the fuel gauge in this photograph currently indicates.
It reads 0.125
